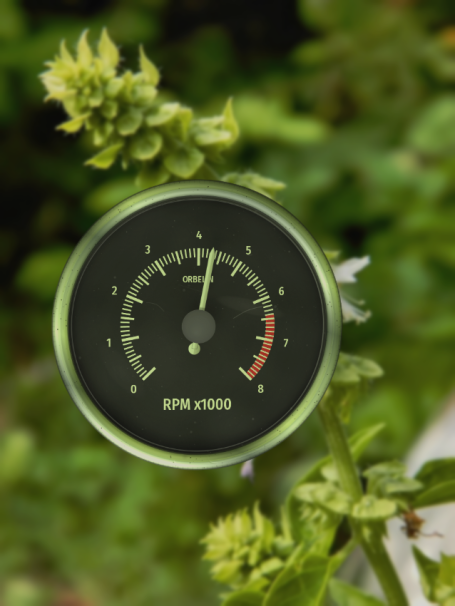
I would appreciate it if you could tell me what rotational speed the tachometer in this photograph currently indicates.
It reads 4300 rpm
